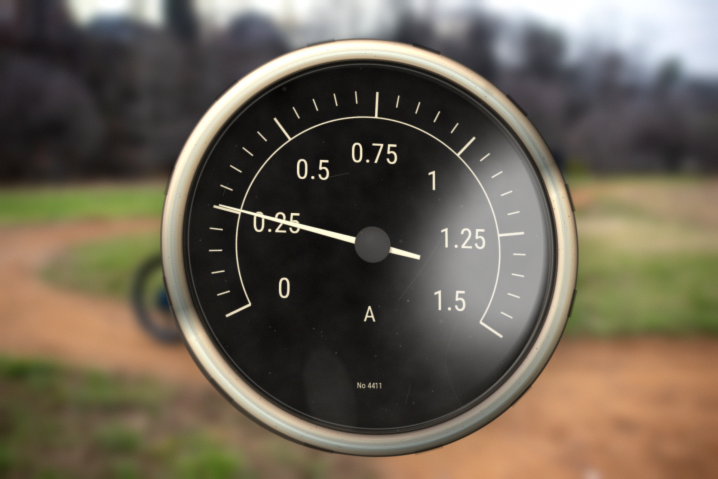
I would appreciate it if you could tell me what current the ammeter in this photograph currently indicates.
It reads 0.25 A
